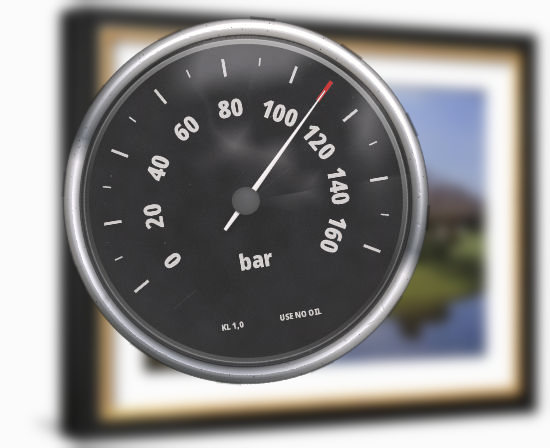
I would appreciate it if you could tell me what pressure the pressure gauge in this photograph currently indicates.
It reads 110 bar
